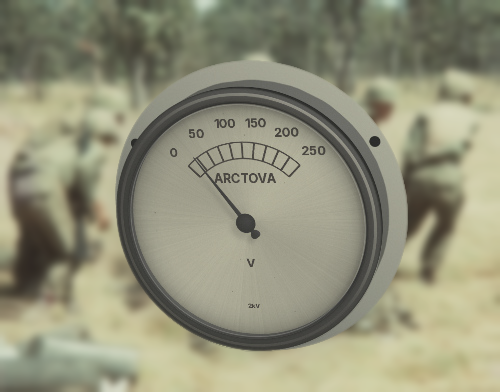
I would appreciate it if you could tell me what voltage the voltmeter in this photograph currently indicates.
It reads 25 V
